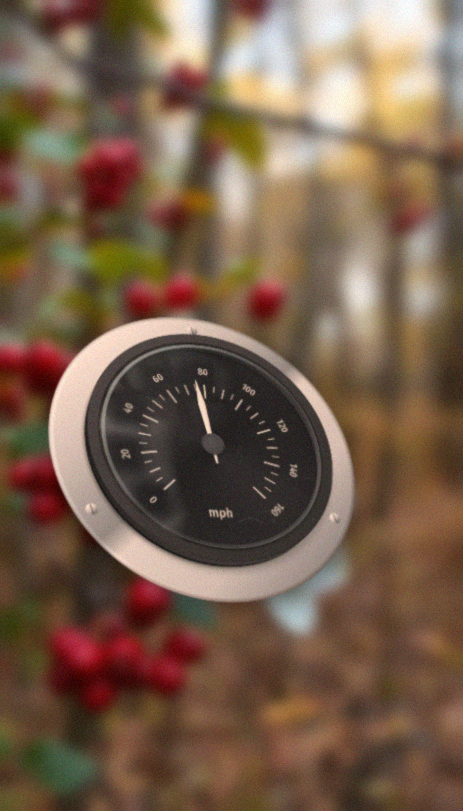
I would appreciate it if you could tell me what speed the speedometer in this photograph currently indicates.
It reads 75 mph
